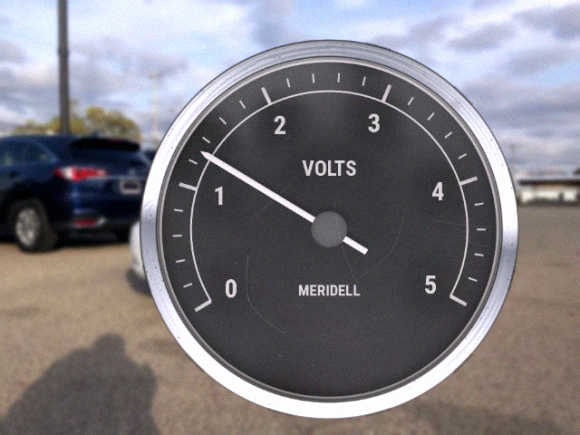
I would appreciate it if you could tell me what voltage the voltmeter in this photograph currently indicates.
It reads 1.3 V
